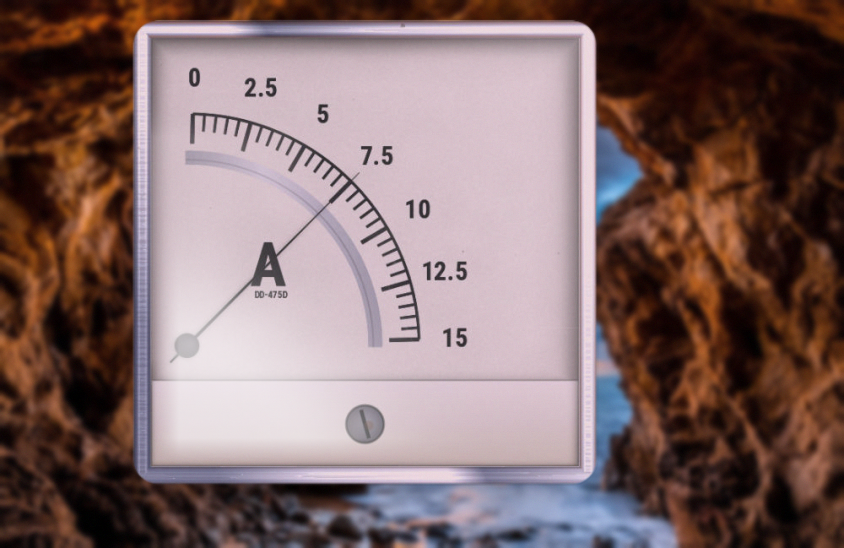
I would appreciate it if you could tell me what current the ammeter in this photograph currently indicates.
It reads 7.5 A
